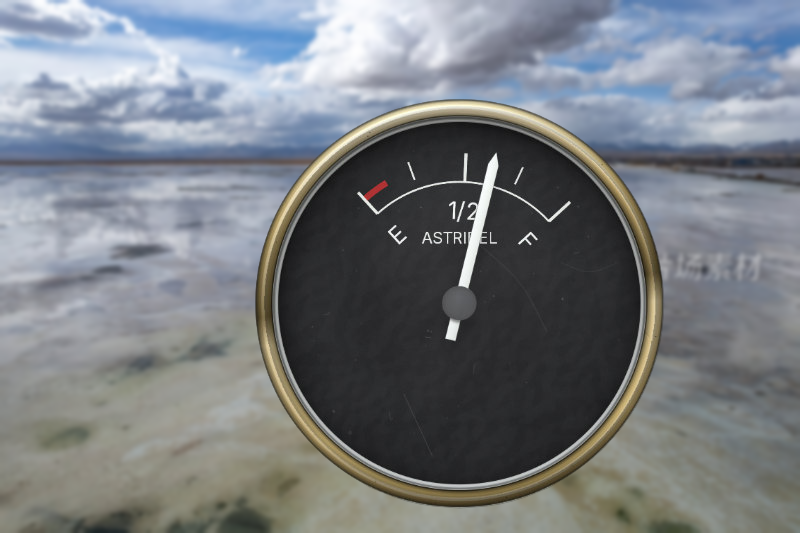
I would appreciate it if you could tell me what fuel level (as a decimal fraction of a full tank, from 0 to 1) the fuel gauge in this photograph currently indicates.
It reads 0.625
